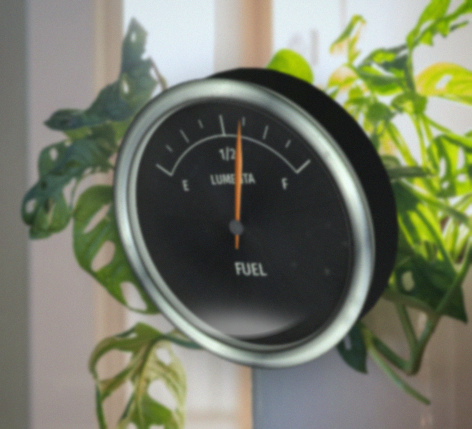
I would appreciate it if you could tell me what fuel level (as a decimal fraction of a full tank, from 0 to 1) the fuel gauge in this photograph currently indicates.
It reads 0.625
